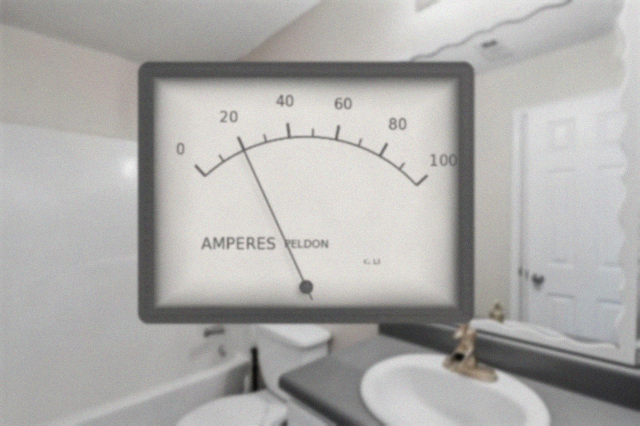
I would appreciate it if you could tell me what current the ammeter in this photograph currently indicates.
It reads 20 A
